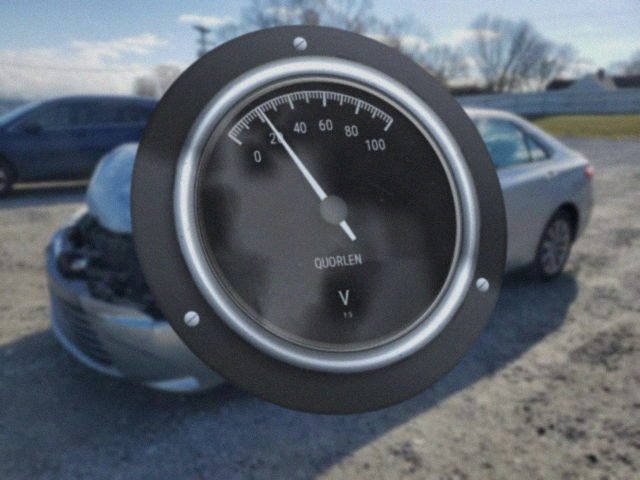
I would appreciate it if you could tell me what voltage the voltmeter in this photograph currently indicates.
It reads 20 V
